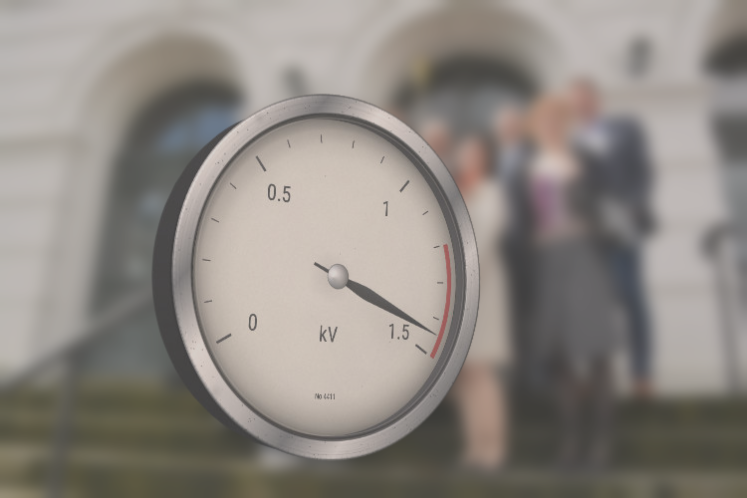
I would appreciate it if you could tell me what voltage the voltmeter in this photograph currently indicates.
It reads 1.45 kV
